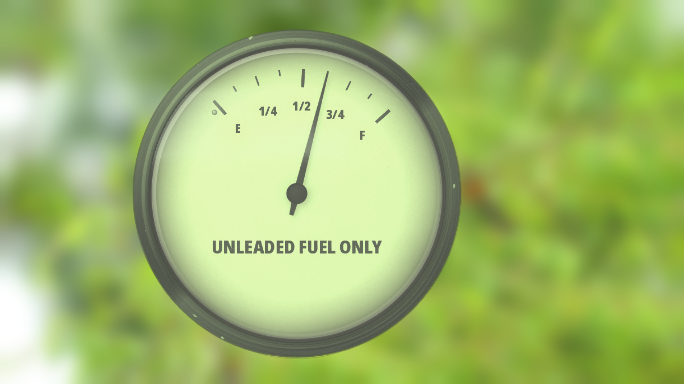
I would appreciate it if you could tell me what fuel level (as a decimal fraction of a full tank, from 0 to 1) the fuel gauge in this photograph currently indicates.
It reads 0.625
